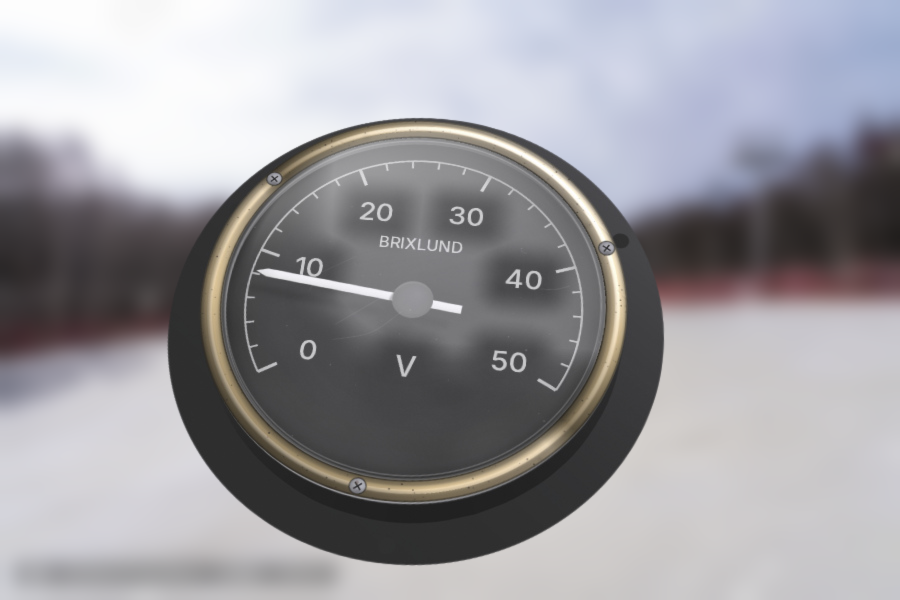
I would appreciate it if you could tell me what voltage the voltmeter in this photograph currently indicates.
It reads 8 V
